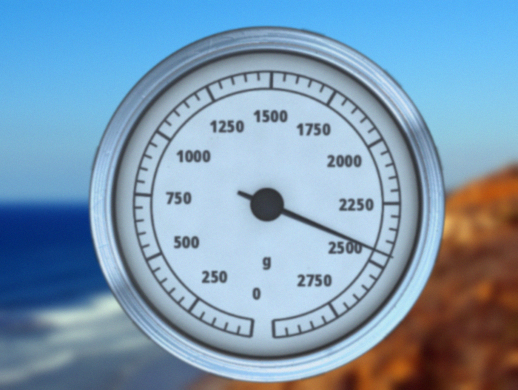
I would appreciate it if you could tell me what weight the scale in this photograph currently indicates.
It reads 2450 g
